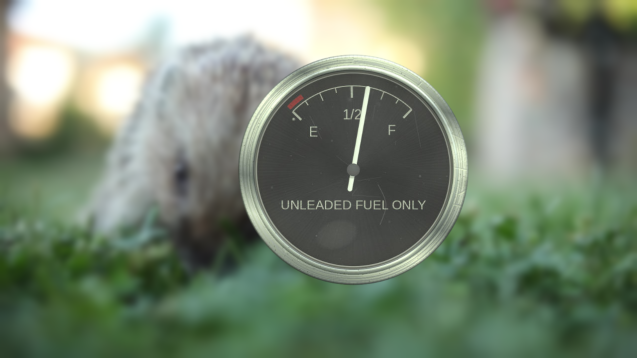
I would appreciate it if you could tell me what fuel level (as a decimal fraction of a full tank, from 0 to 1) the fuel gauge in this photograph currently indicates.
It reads 0.625
